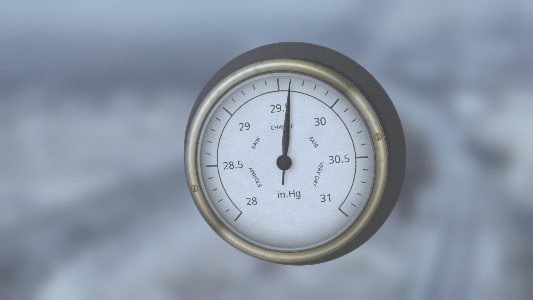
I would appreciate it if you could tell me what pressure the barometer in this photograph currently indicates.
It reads 29.6 inHg
